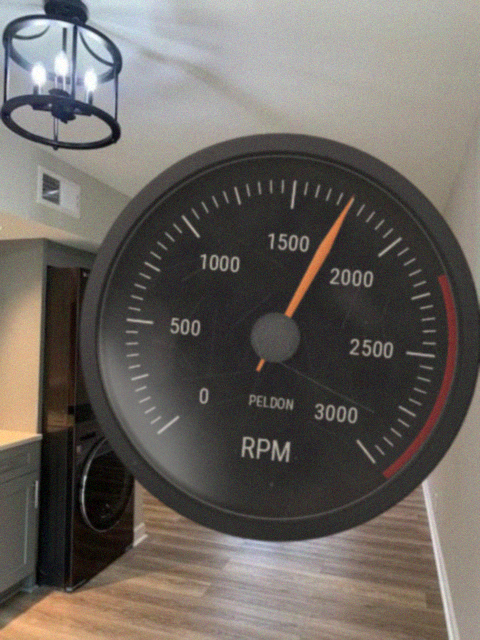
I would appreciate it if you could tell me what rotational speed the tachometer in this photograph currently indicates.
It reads 1750 rpm
